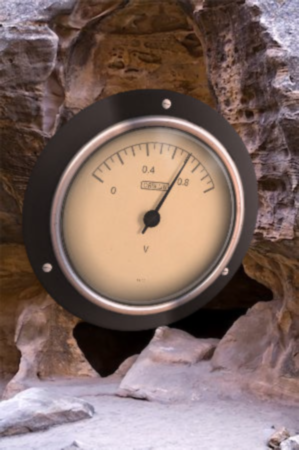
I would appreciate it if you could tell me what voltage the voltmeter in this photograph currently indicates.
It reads 0.7 V
